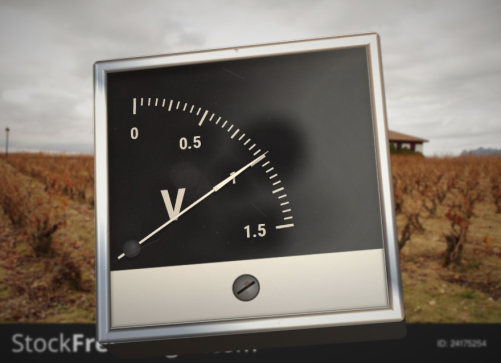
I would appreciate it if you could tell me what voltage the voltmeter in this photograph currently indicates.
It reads 1 V
